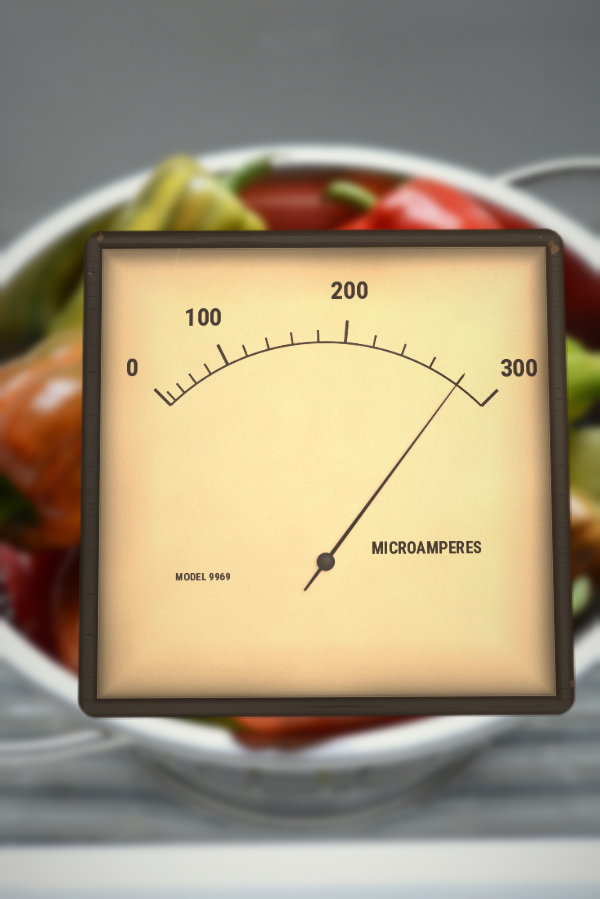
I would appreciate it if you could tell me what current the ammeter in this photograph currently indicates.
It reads 280 µA
